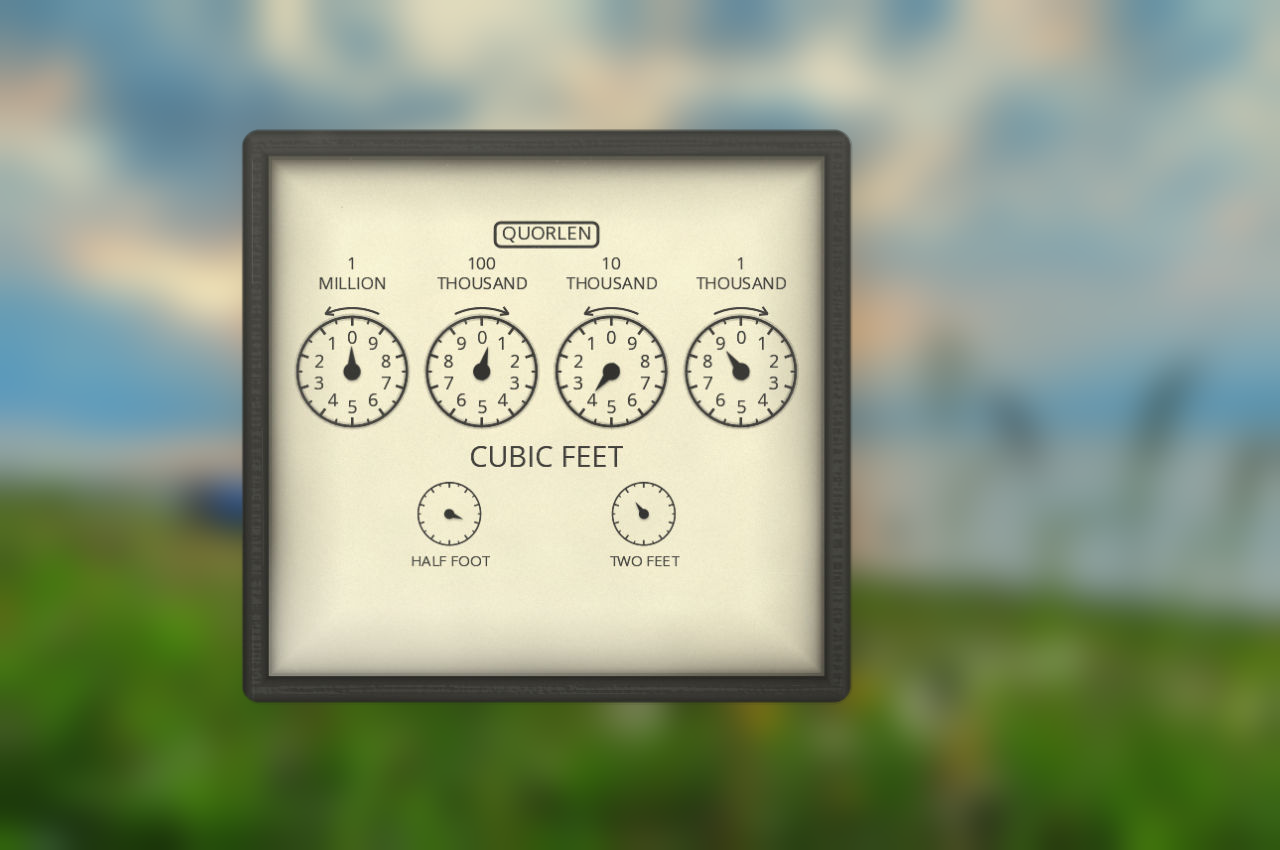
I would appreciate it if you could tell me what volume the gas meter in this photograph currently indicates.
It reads 3900 ft³
